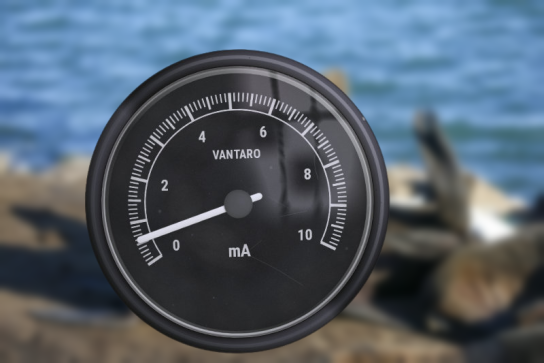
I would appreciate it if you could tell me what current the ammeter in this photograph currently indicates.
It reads 0.6 mA
